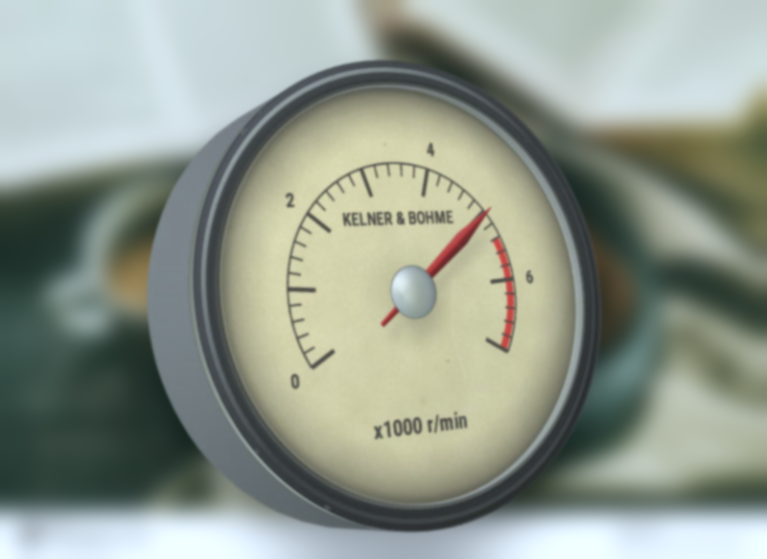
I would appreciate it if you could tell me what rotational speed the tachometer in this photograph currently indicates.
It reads 5000 rpm
